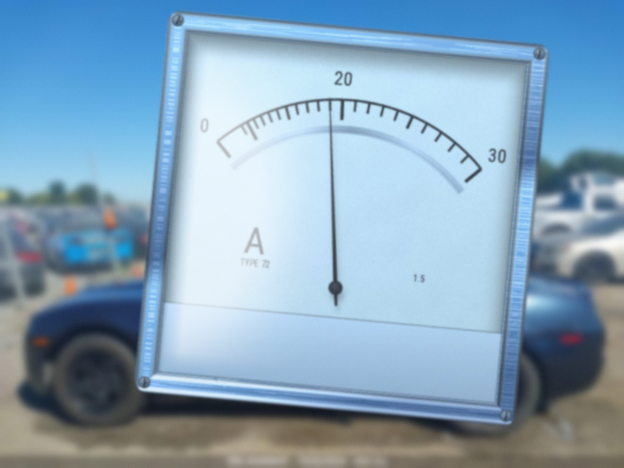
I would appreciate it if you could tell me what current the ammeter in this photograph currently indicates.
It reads 19 A
